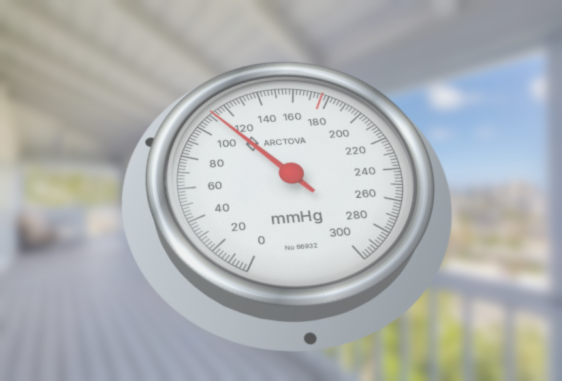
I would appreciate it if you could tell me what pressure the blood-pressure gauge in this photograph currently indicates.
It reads 110 mmHg
